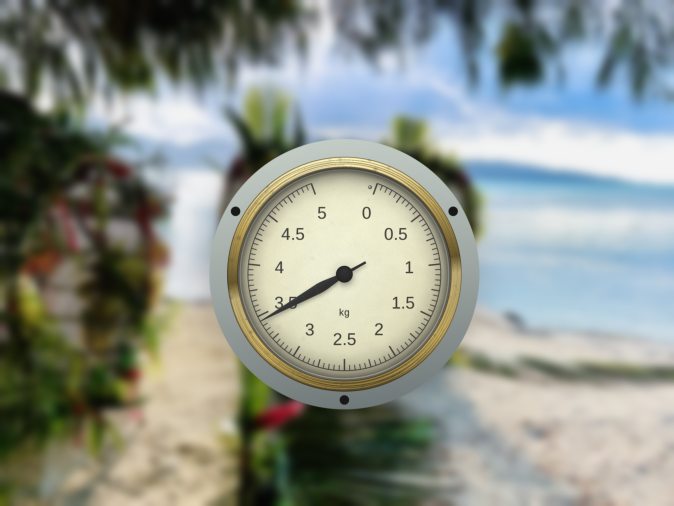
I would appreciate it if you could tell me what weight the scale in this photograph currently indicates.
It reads 3.45 kg
